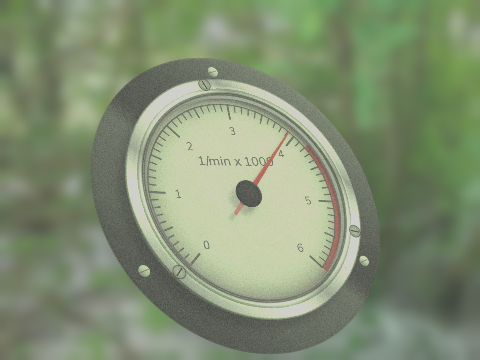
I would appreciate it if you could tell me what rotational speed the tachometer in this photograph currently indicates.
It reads 3900 rpm
